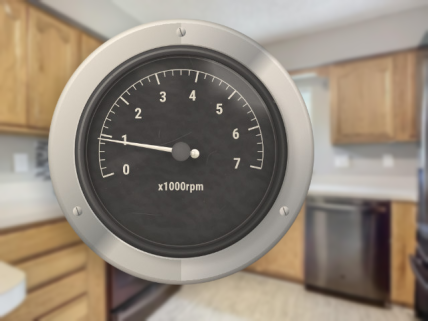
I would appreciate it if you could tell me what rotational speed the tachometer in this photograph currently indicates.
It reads 900 rpm
